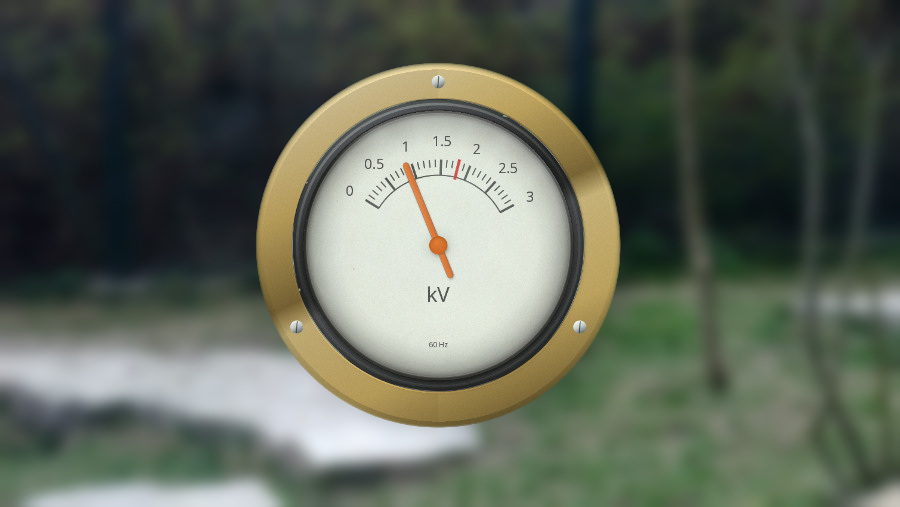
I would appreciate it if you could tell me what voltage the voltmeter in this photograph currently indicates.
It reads 0.9 kV
